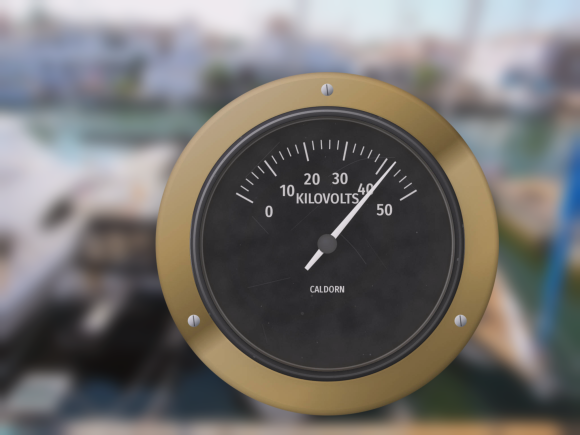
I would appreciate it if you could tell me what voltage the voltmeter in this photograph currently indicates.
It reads 42 kV
